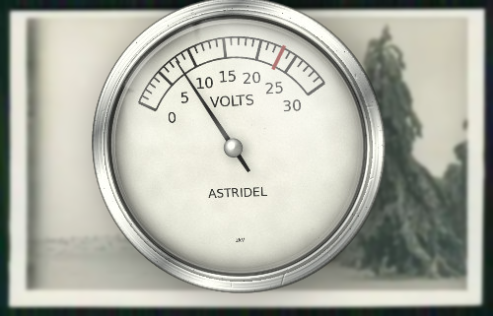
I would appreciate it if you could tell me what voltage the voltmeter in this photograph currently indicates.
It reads 8 V
